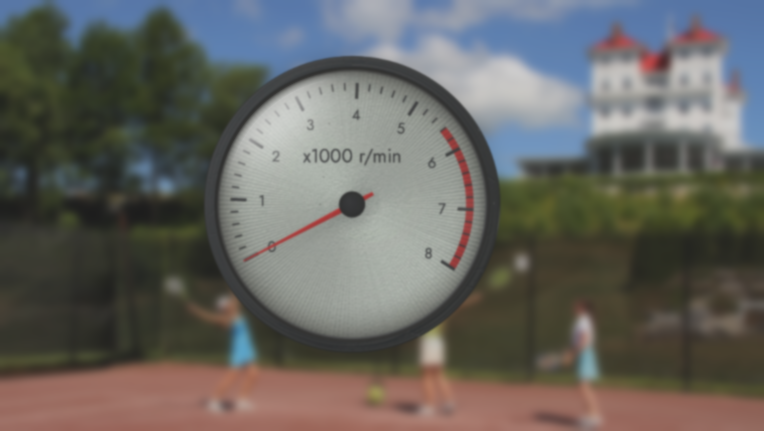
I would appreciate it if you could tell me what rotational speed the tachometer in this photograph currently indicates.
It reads 0 rpm
